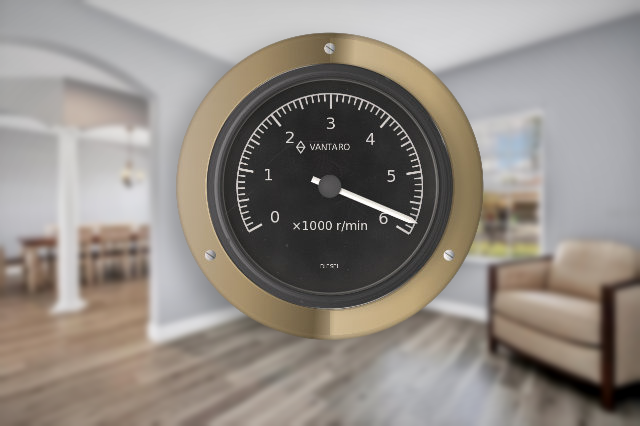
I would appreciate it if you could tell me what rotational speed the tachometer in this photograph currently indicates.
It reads 5800 rpm
